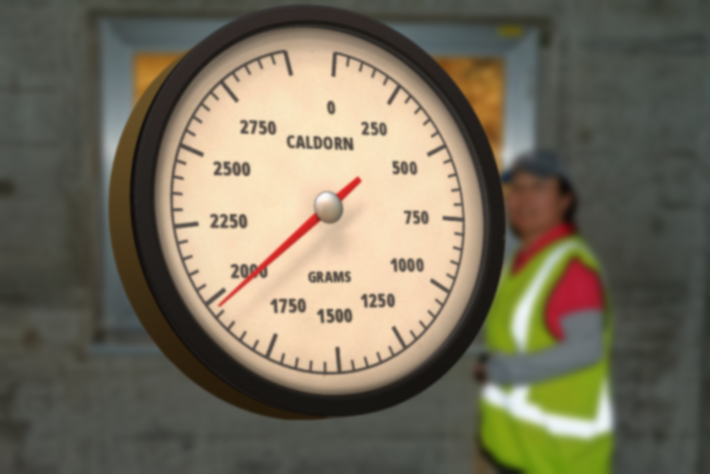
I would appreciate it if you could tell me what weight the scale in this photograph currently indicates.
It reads 1975 g
